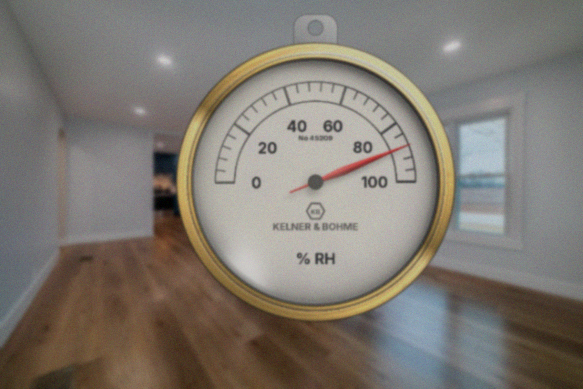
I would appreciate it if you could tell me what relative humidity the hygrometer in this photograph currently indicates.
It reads 88 %
